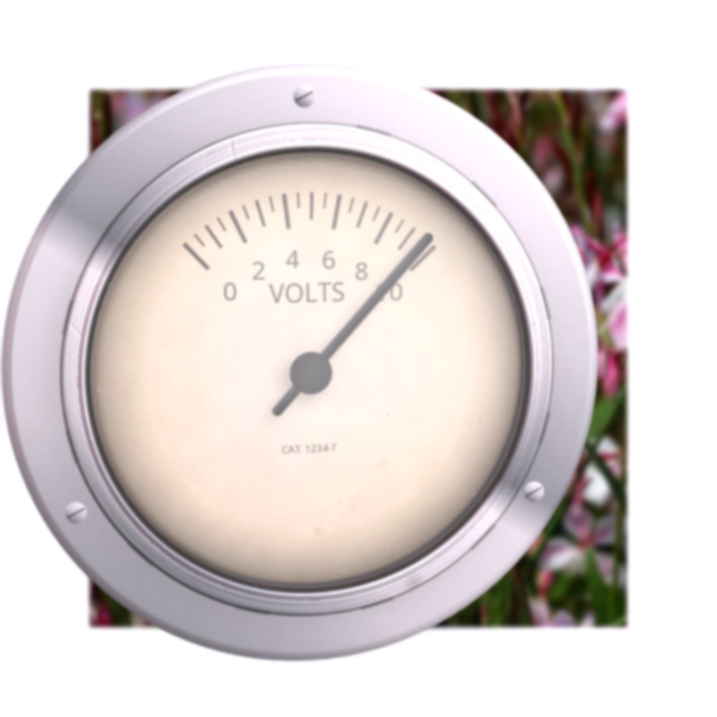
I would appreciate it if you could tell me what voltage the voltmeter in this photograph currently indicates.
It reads 9.5 V
